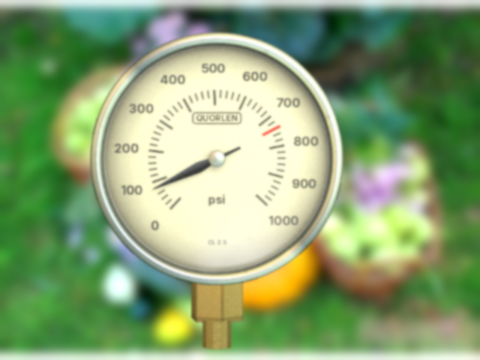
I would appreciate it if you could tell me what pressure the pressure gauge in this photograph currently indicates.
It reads 80 psi
